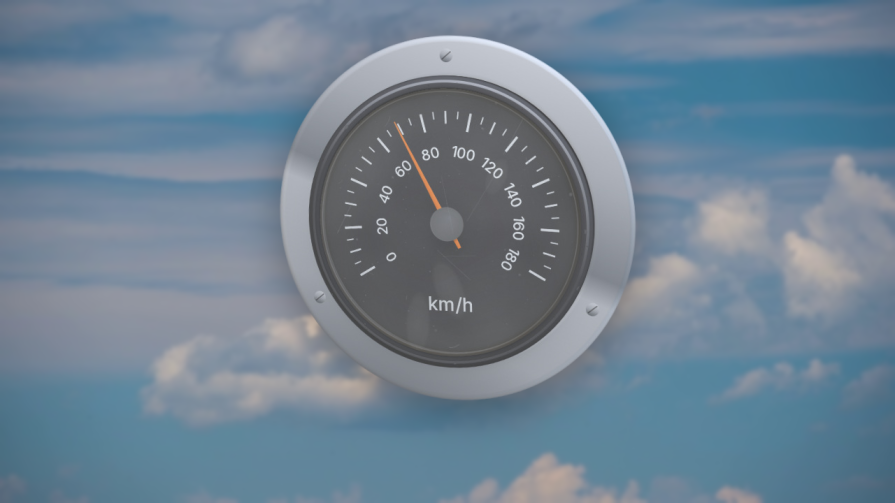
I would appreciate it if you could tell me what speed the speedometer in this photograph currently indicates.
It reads 70 km/h
